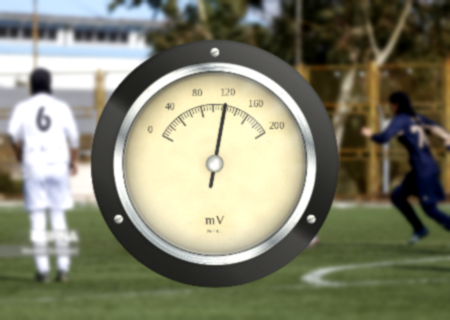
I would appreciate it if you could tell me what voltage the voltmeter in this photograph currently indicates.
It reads 120 mV
